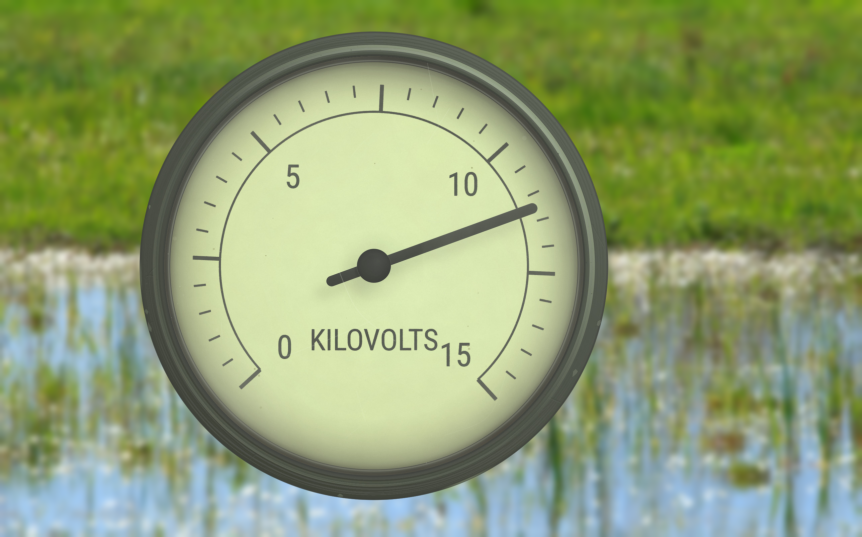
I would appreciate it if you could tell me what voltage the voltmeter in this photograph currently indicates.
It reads 11.25 kV
